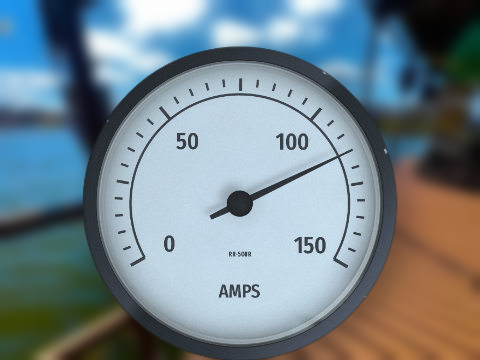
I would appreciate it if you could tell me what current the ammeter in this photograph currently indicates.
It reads 115 A
